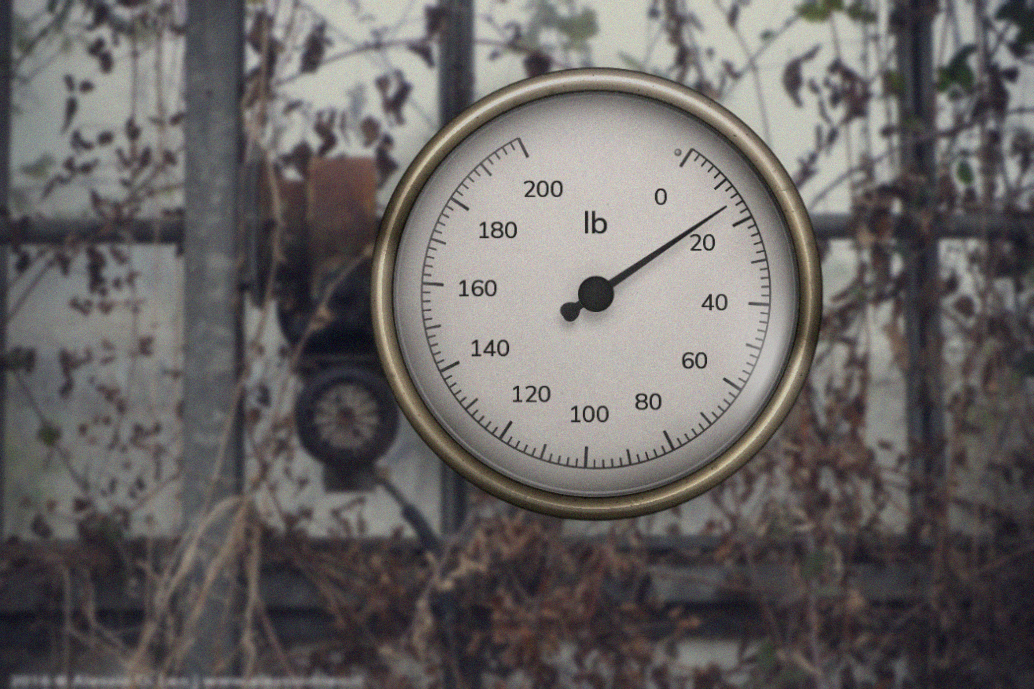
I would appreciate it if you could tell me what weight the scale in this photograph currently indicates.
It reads 15 lb
